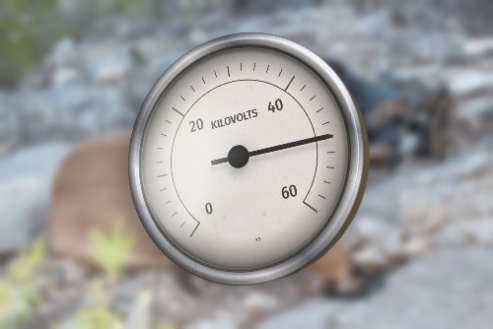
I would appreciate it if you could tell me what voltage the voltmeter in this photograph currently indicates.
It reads 50 kV
